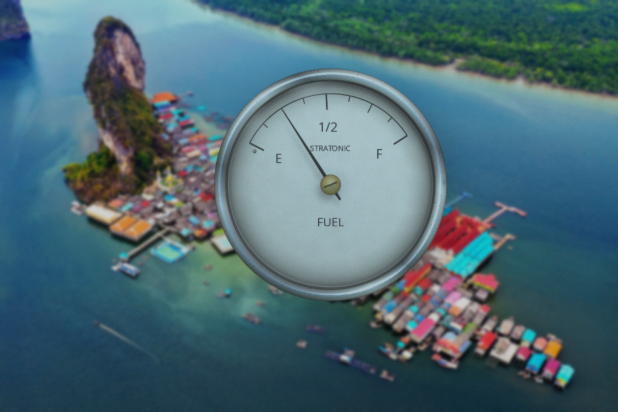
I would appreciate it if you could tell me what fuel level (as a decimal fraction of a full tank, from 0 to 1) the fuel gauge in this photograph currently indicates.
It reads 0.25
